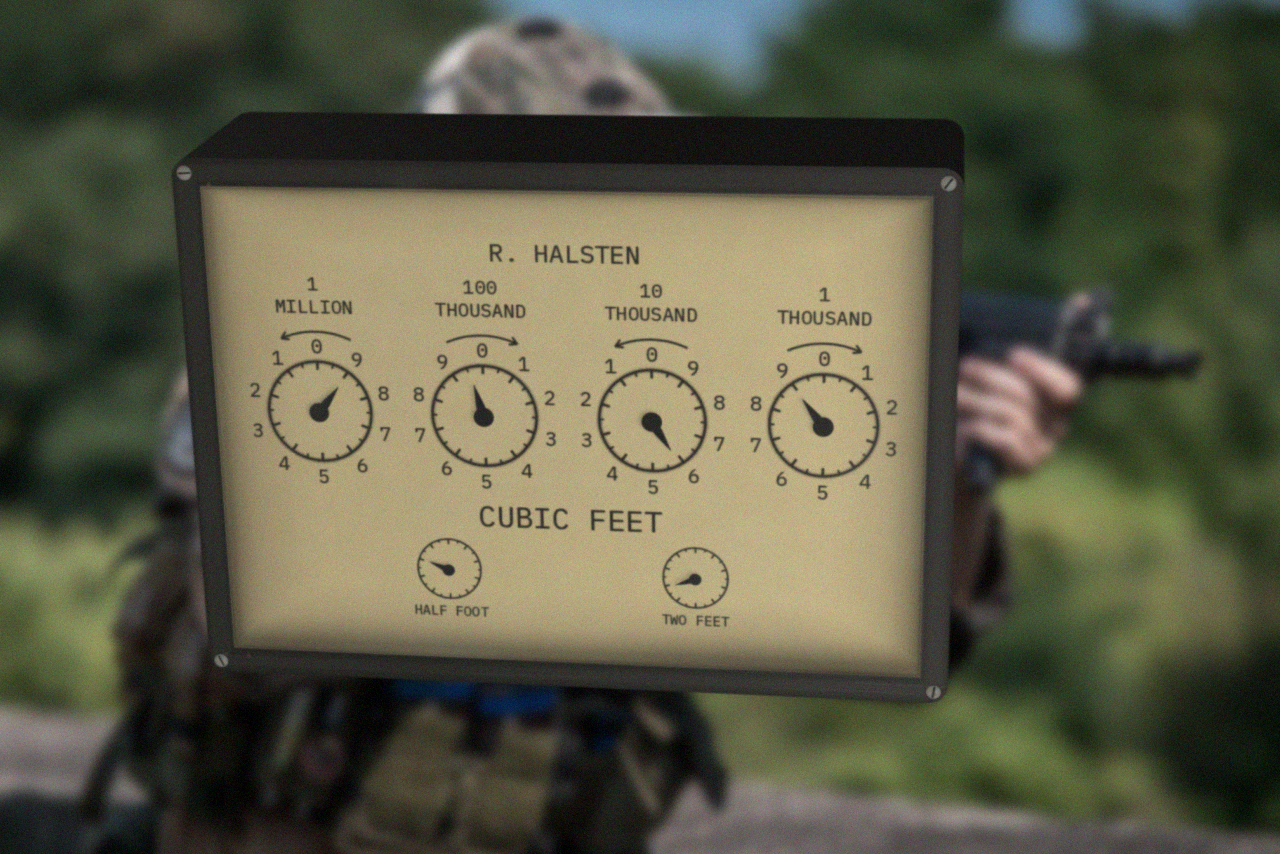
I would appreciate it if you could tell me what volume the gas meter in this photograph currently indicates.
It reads 895900 ft³
